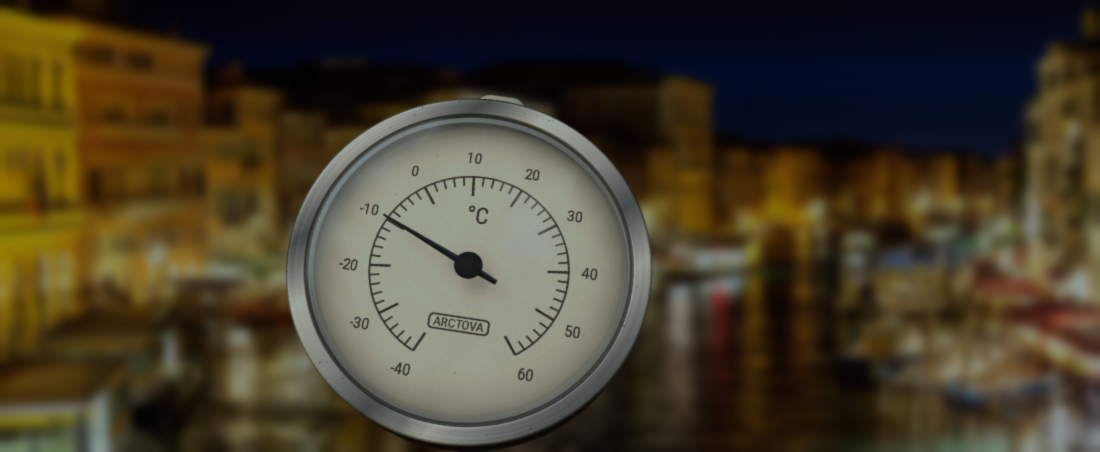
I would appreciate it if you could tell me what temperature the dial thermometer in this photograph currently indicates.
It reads -10 °C
